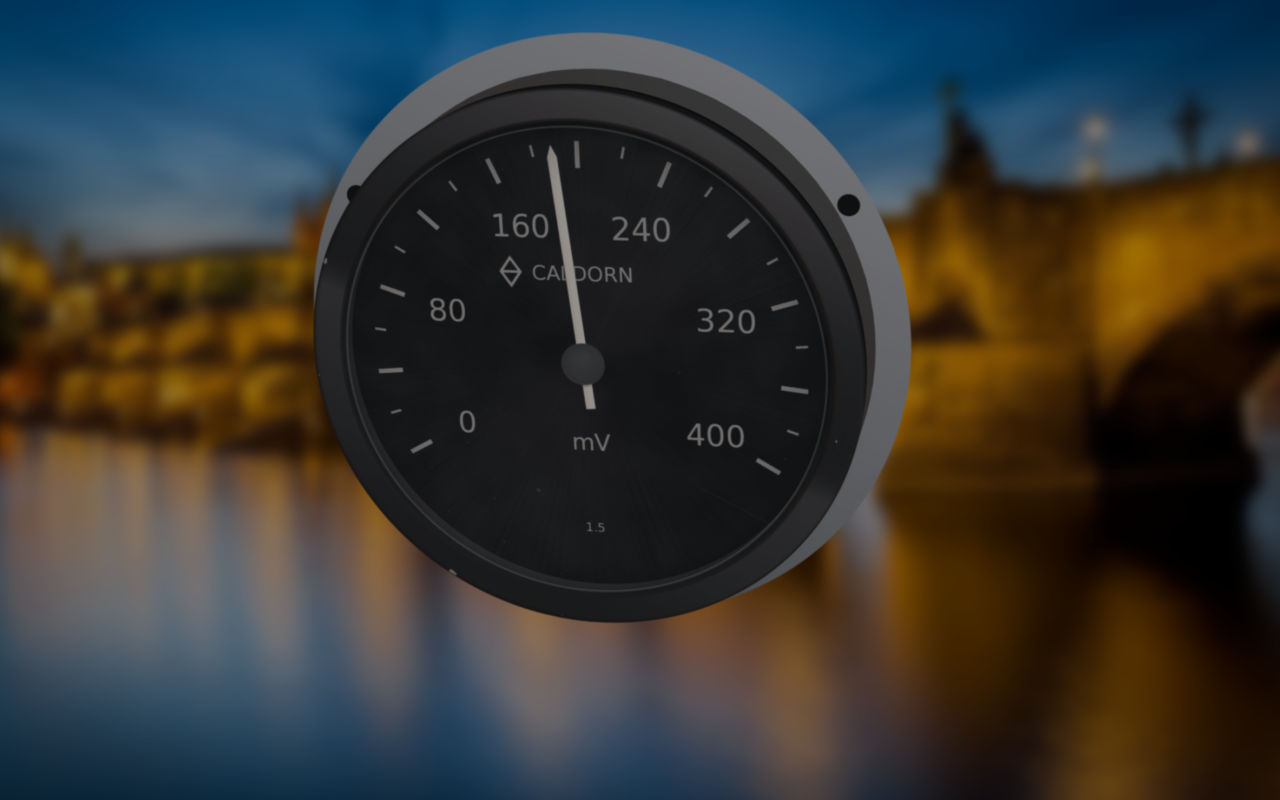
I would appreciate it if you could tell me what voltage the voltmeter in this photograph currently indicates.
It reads 190 mV
